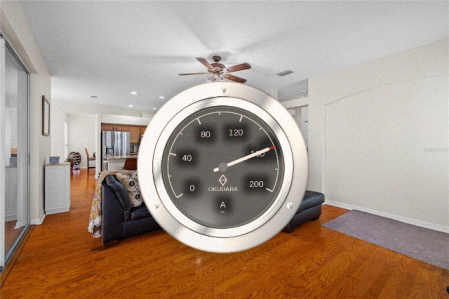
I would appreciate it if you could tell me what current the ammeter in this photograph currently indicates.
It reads 160 A
